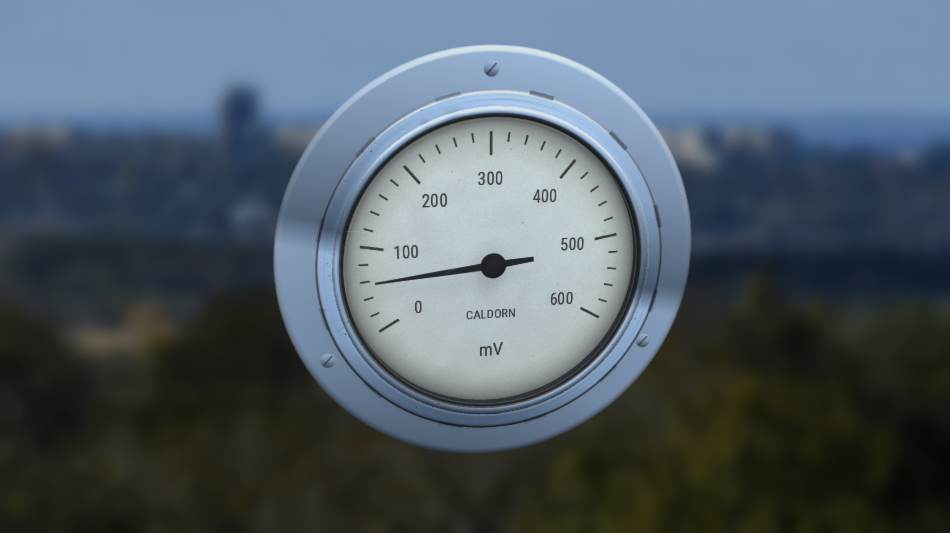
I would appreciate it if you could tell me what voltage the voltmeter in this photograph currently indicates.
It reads 60 mV
